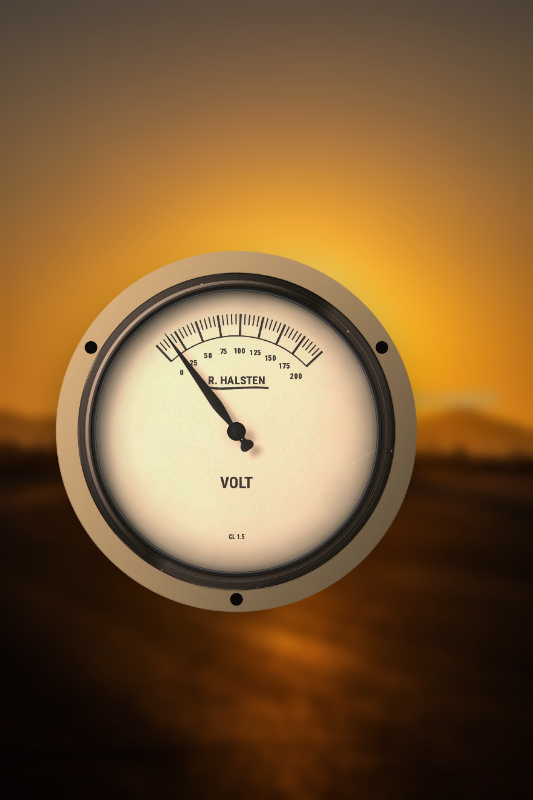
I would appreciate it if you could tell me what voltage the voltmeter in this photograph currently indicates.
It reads 15 V
